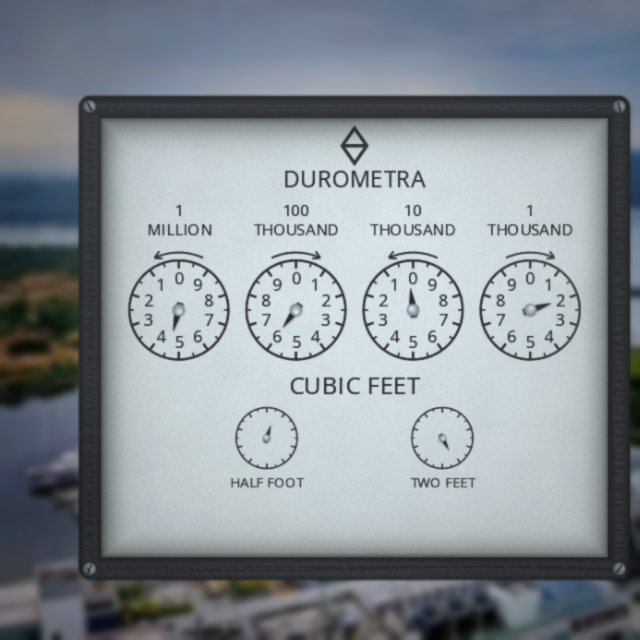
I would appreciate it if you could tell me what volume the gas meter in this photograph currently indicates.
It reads 460200 ft³
